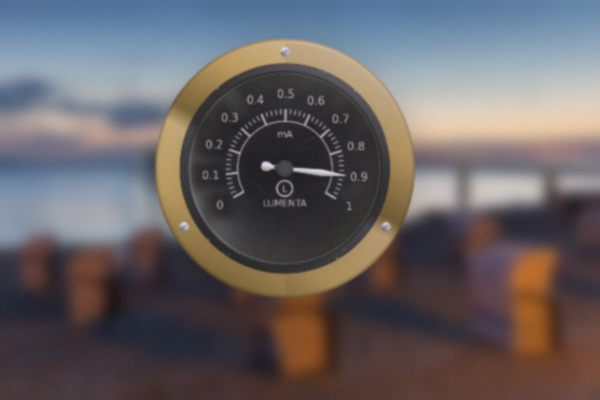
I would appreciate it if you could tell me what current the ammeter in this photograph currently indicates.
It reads 0.9 mA
